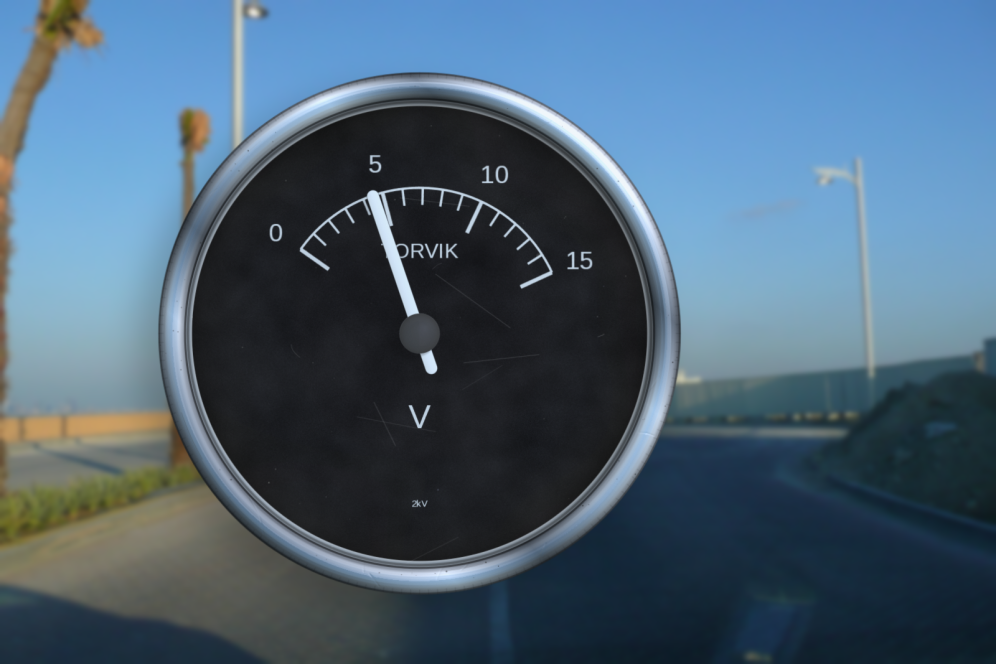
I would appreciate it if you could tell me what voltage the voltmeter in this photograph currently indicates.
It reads 4.5 V
